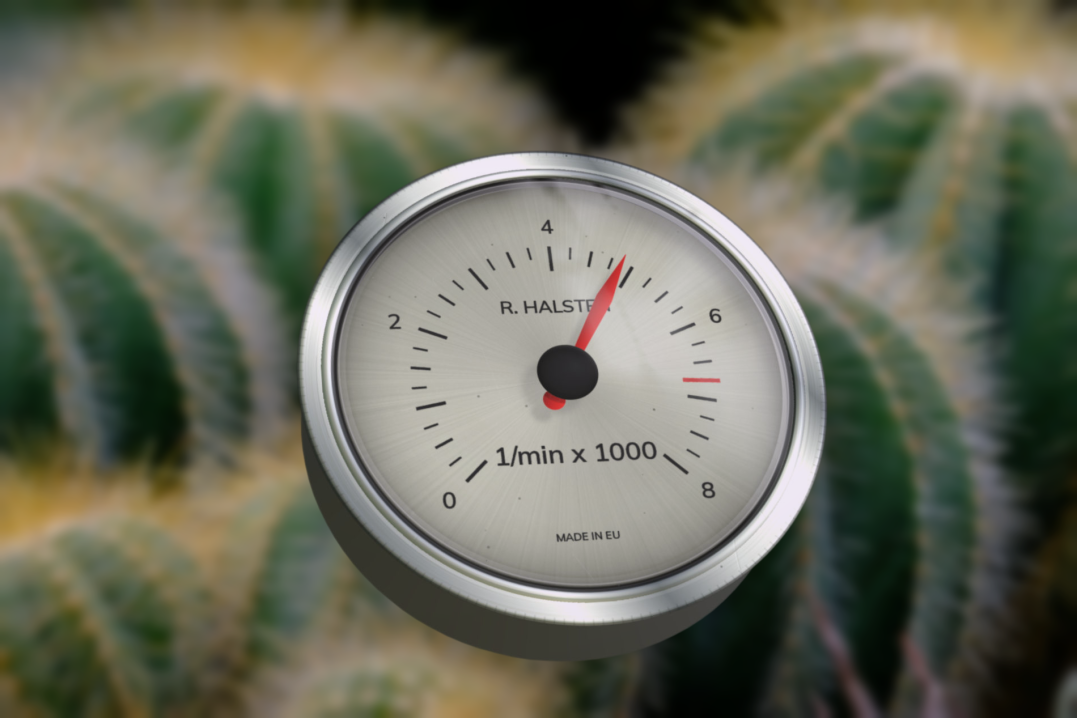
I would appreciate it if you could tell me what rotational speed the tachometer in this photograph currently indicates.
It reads 4875 rpm
